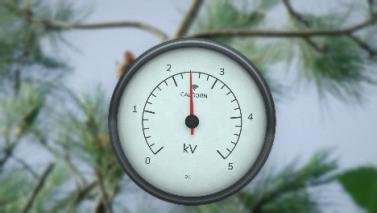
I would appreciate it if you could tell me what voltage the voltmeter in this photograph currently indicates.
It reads 2.4 kV
